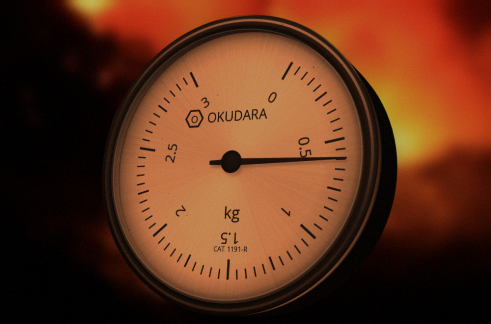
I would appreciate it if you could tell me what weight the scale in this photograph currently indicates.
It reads 0.6 kg
